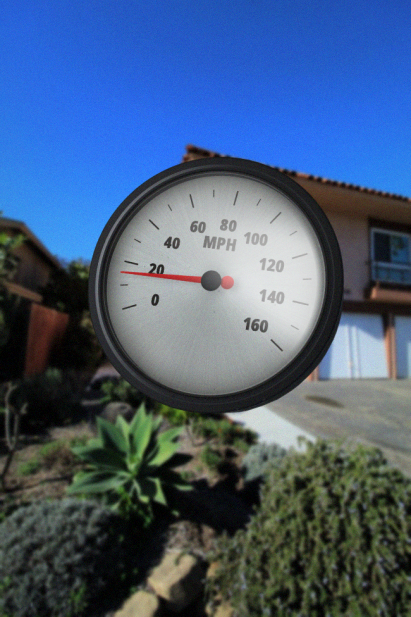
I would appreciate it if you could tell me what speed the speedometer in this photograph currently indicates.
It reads 15 mph
